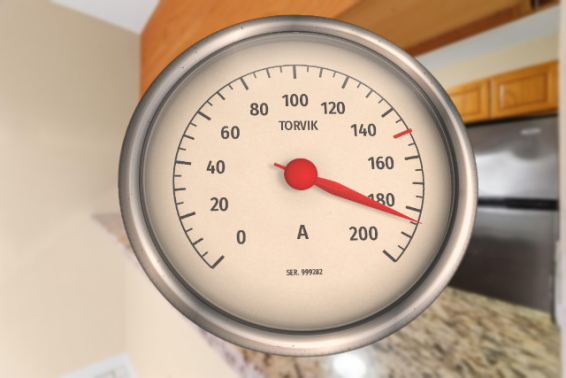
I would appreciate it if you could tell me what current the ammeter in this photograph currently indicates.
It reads 185 A
